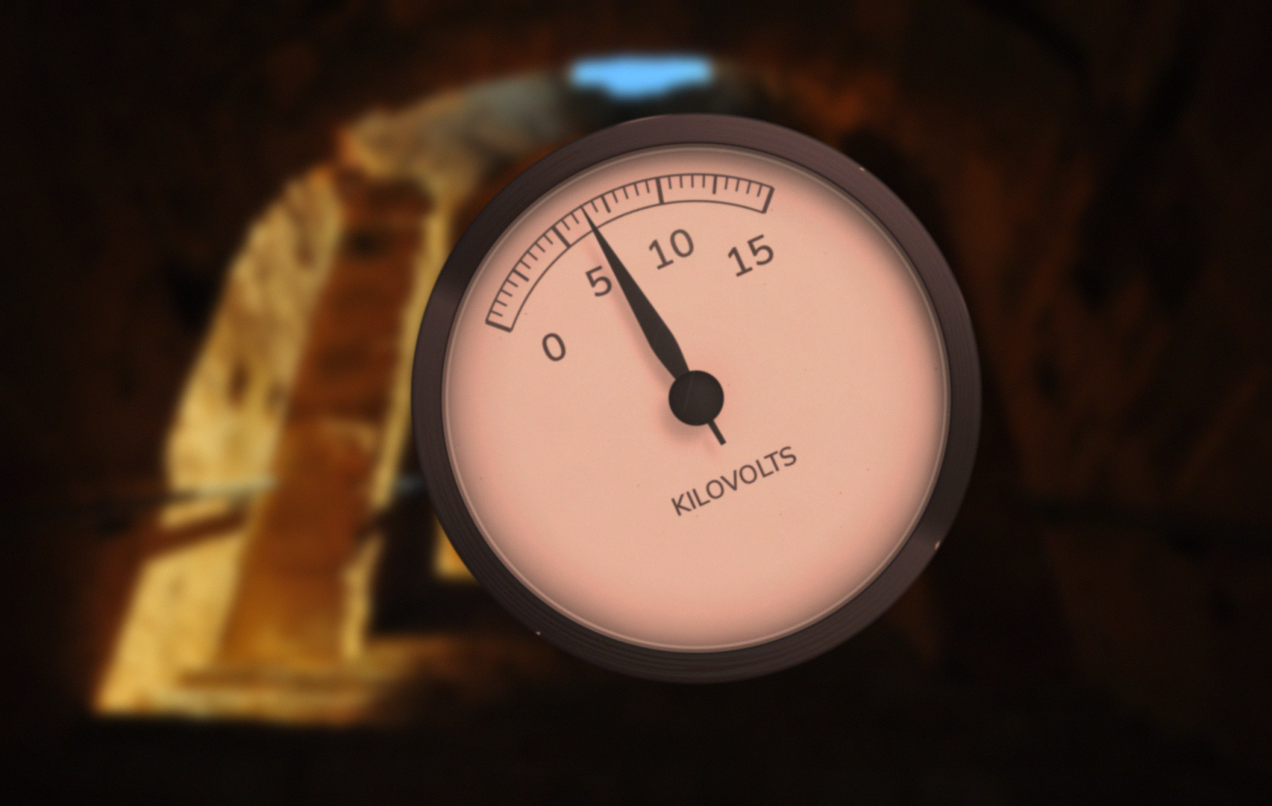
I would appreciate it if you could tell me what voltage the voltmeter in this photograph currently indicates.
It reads 6.5 kV
